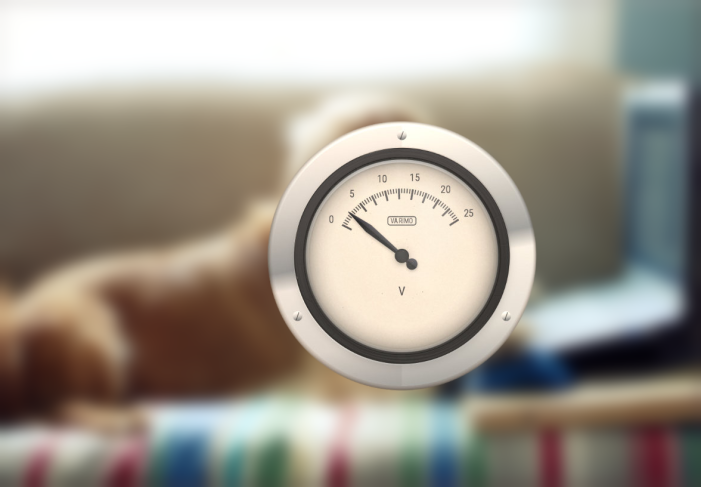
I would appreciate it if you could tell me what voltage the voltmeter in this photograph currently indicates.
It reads 2.5 V
